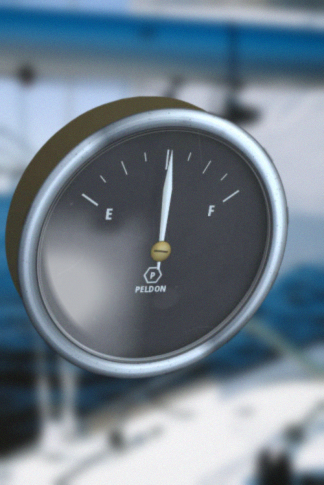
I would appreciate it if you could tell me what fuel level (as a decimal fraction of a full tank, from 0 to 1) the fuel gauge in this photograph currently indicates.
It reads 0.5
